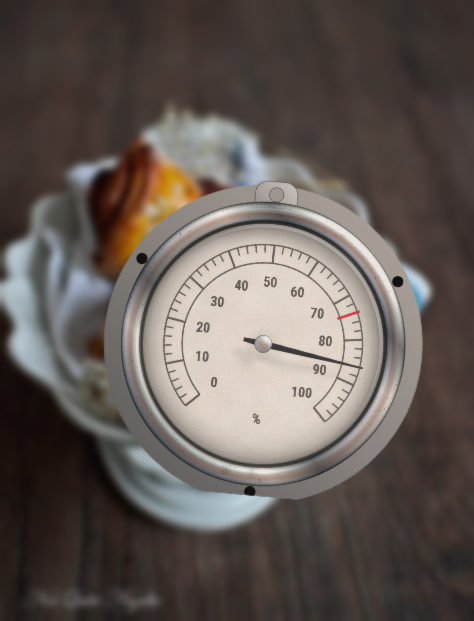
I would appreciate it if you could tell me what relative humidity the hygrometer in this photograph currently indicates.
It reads 86 %
